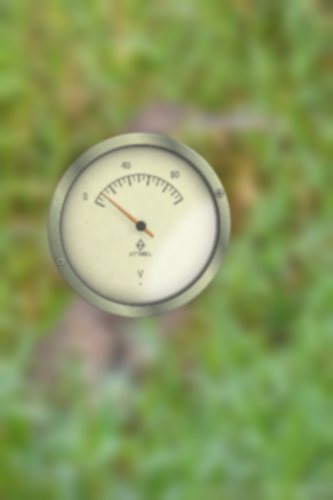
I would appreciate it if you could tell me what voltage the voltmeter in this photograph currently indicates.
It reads 10 V
